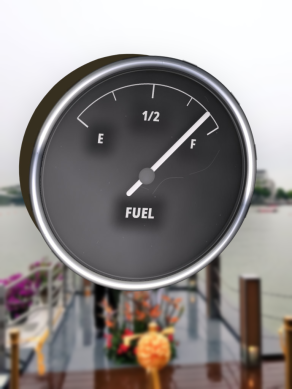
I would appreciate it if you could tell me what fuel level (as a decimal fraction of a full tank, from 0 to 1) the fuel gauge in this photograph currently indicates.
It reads 0.875
